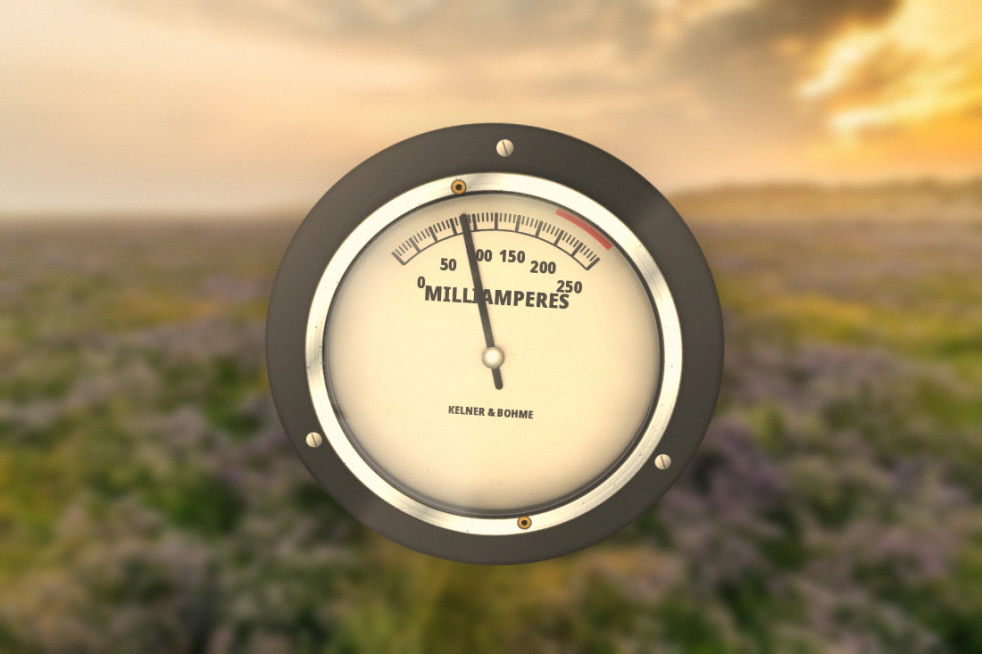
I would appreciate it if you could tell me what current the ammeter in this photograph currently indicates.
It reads 90 mA
